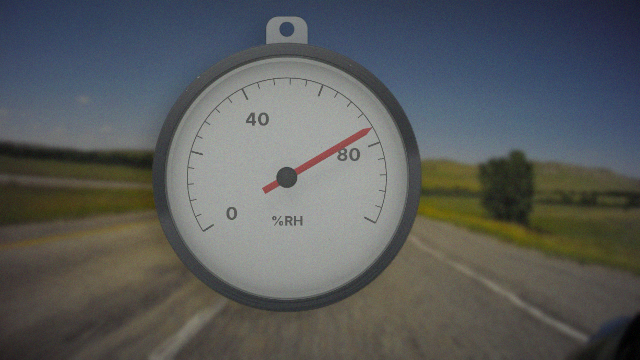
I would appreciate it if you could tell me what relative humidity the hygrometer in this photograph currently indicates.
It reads 76 %
